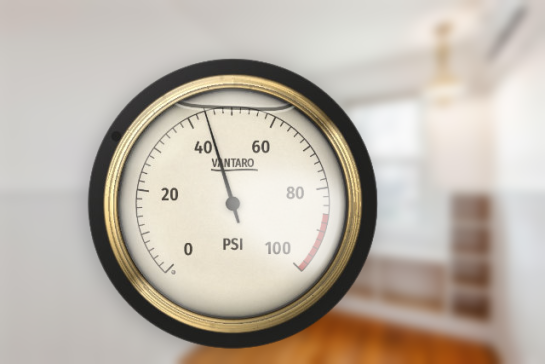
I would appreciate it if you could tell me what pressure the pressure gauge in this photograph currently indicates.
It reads 44 psi
